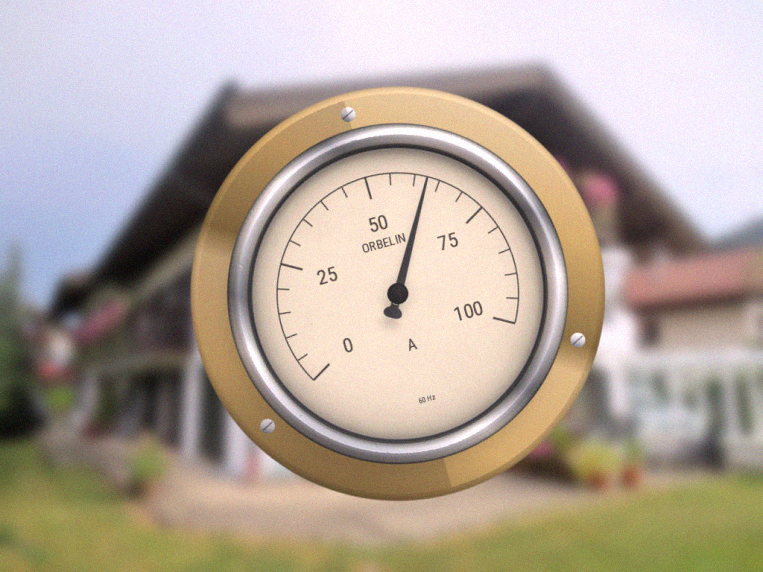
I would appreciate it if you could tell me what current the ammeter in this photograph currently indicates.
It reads 62.5 A
